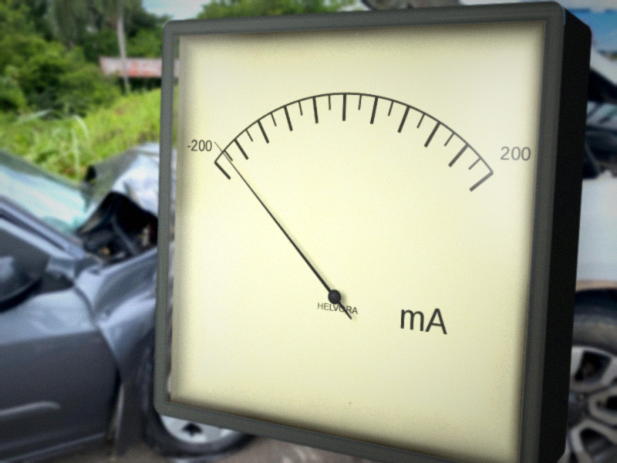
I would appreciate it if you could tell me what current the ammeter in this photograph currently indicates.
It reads -180 mA
